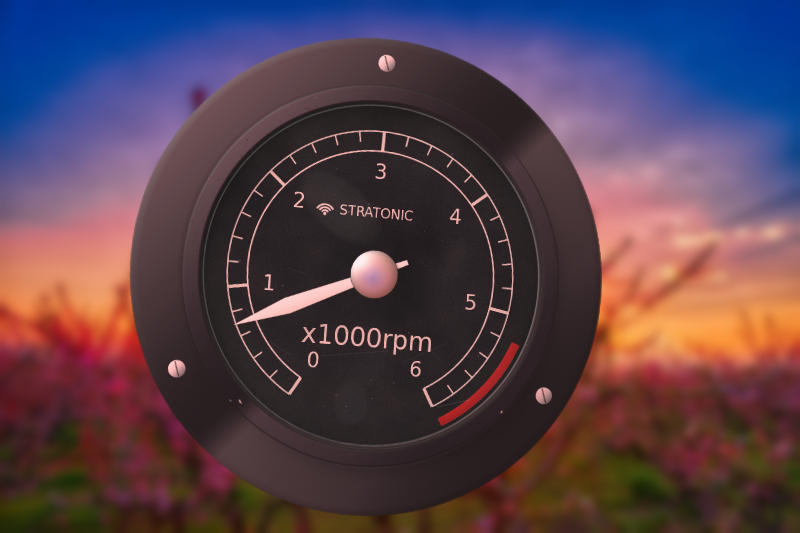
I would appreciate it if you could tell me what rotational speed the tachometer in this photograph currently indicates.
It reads 700 rpm
